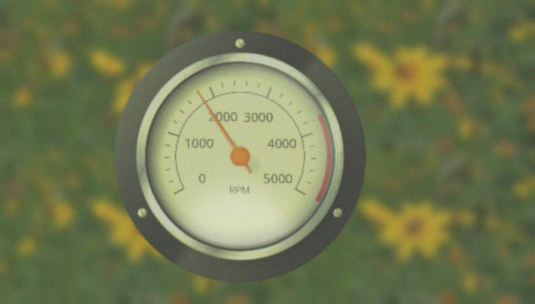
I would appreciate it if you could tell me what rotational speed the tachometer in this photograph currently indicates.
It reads 1800 rpm
